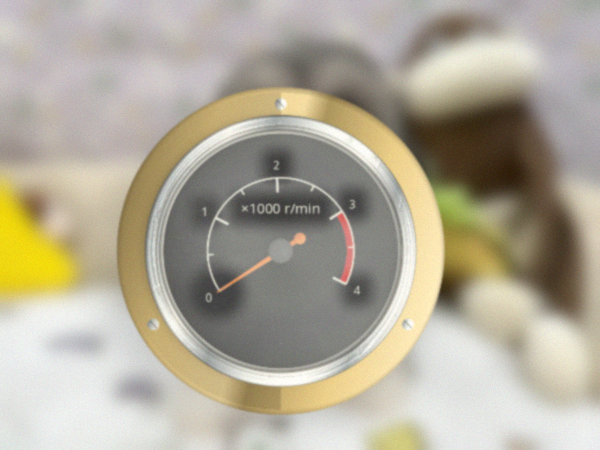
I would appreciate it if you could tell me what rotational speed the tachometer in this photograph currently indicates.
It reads 0 rpm
